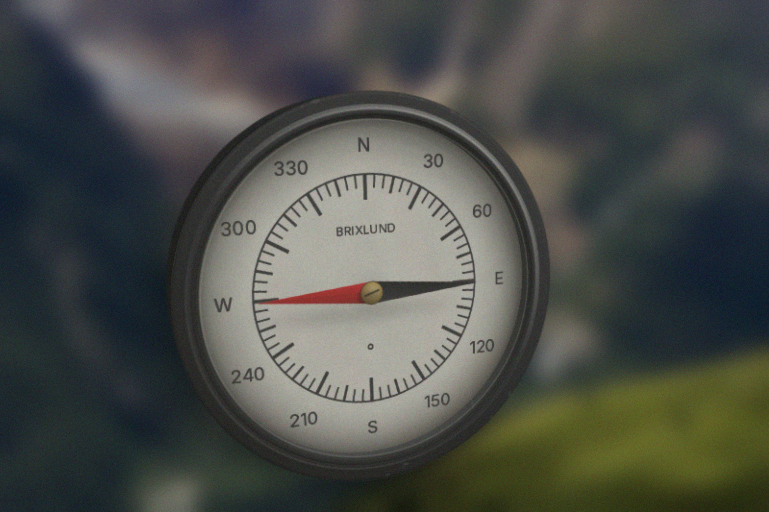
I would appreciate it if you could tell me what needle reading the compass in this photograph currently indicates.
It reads 270 °
